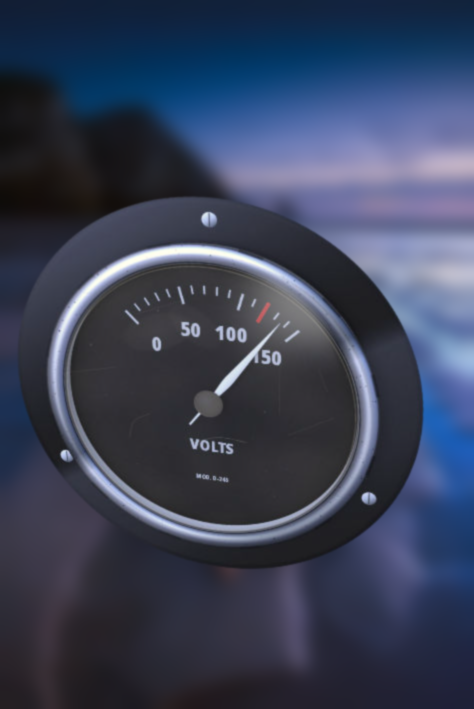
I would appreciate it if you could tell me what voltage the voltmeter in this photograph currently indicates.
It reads 135 V
